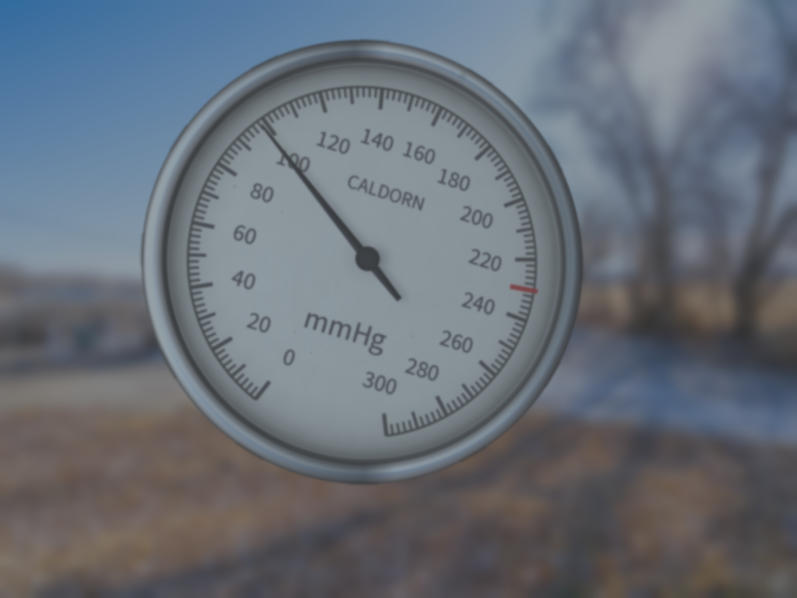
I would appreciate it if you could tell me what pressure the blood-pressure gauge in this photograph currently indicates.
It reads 98 mmHg
